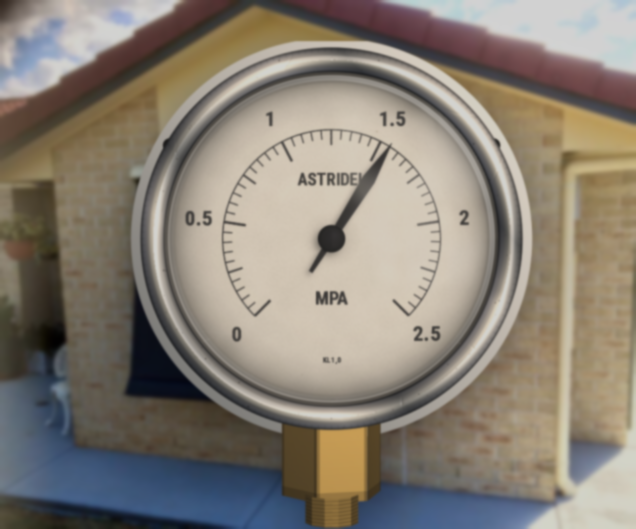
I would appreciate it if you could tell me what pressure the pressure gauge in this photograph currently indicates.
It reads 1.55 MPa
